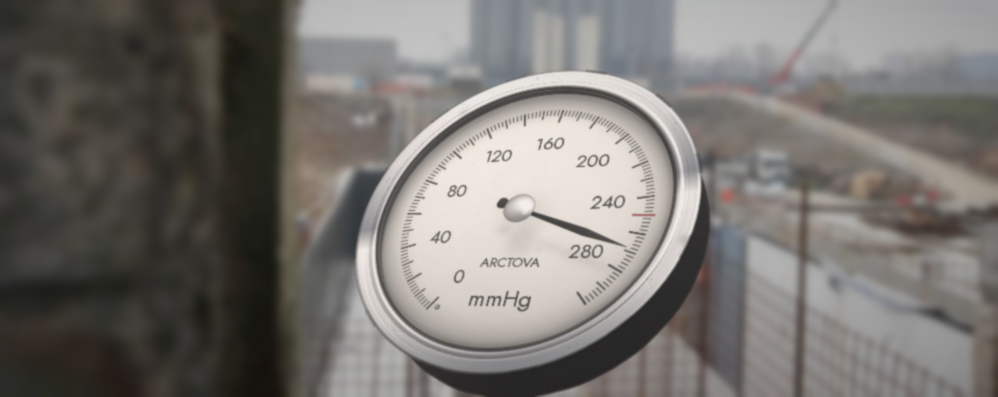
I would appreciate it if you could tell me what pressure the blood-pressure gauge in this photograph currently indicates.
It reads 270 mmHg
